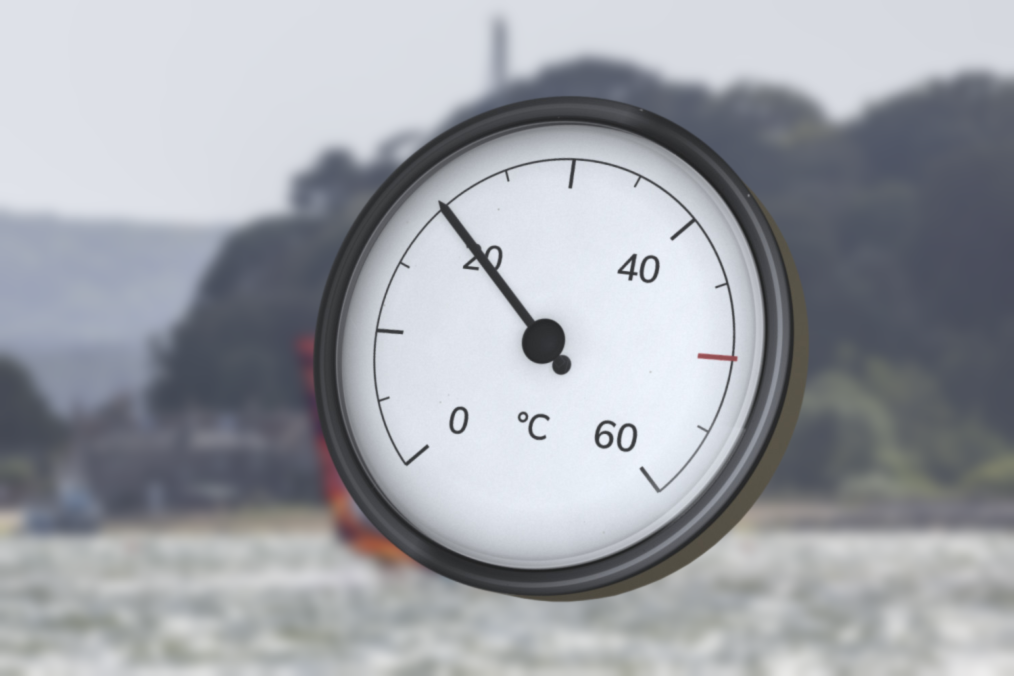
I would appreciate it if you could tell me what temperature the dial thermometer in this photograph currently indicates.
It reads 20 °C
